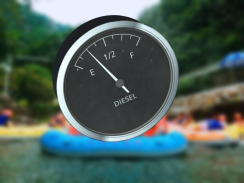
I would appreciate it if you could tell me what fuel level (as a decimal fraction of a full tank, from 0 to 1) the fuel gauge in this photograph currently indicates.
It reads 0.25
